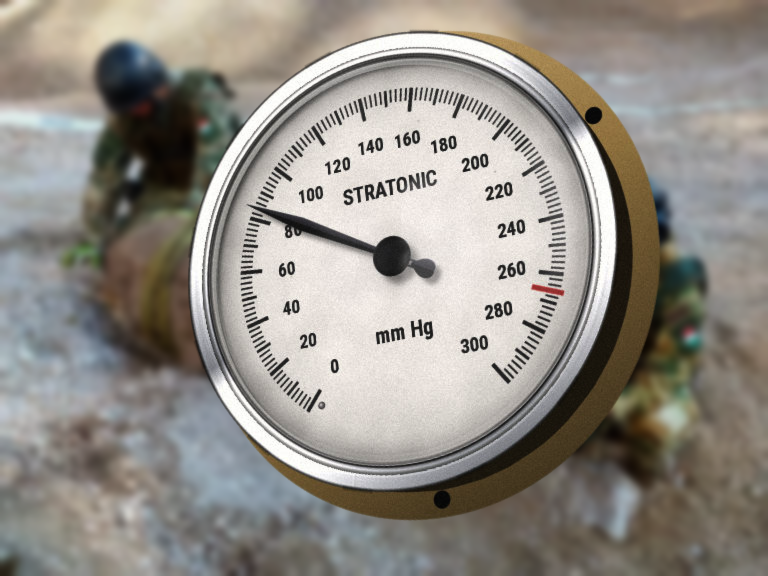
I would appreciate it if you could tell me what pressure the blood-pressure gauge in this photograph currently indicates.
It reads 84 mmHg
